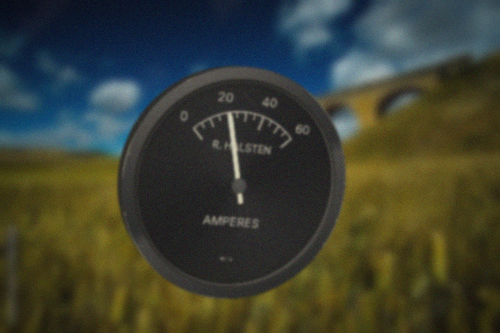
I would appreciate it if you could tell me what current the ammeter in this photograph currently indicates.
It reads 20 A
